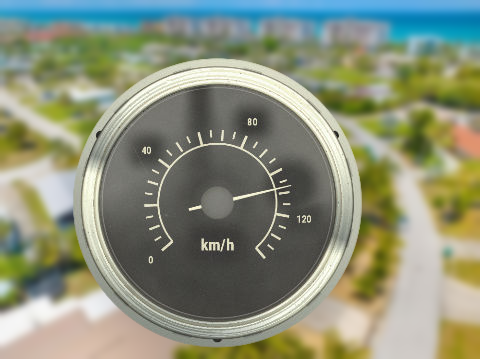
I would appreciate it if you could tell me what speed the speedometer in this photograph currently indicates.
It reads 107.5 km/h
